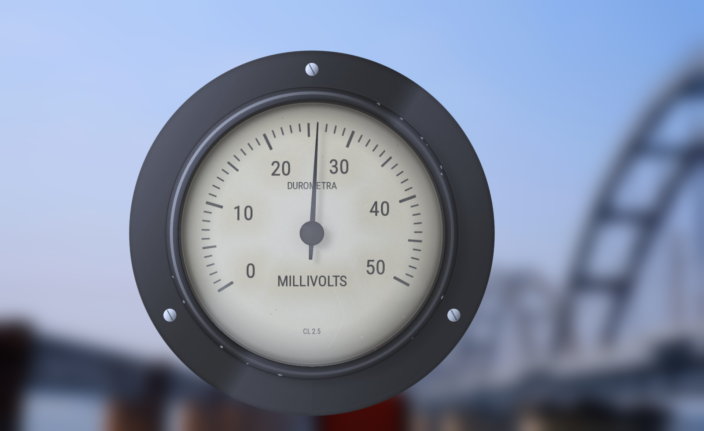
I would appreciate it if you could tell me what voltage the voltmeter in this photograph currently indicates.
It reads 26 mV
